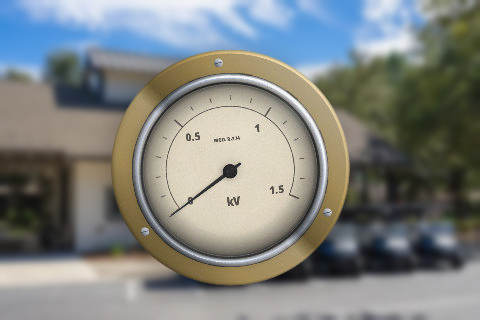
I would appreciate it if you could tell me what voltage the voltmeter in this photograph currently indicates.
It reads 0 kV
